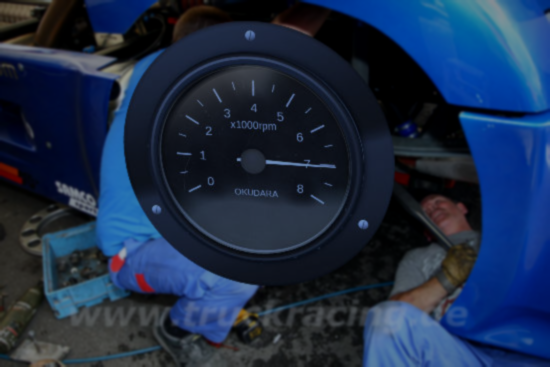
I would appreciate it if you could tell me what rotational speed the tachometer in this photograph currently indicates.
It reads 7000 rpm
